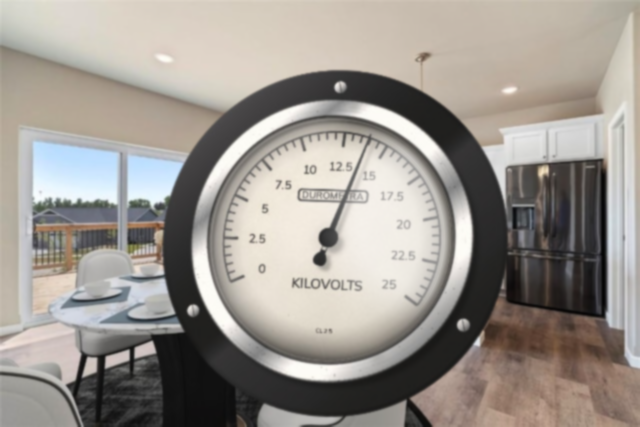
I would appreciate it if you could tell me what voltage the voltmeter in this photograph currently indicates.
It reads 14 kV
